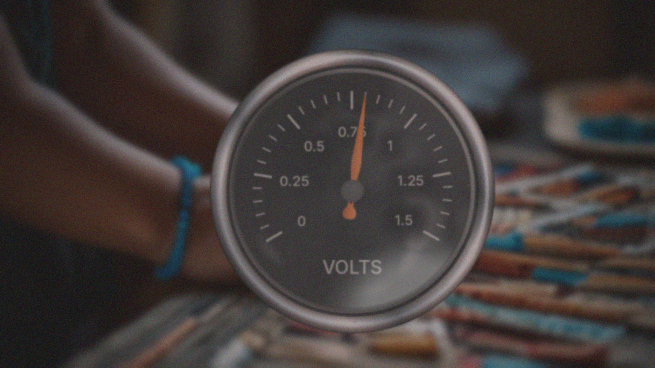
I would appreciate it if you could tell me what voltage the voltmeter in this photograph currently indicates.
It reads 0.8 V
